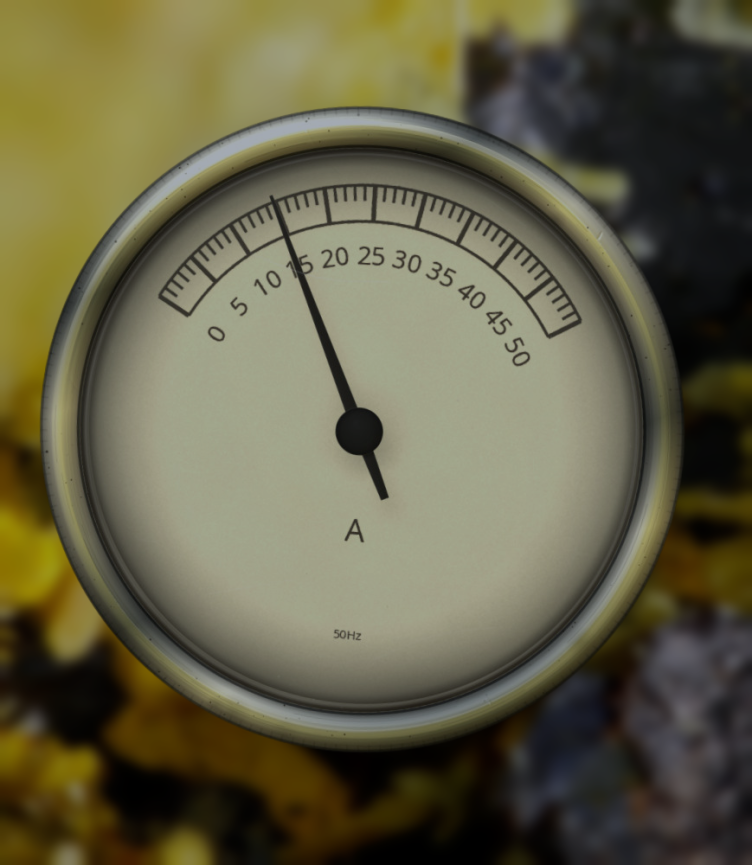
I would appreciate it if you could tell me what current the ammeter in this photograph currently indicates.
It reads 15 A
